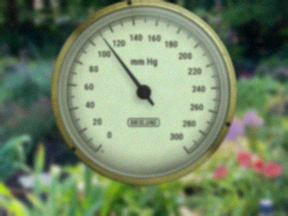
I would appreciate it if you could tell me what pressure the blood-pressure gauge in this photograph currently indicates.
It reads 110 mmHg
